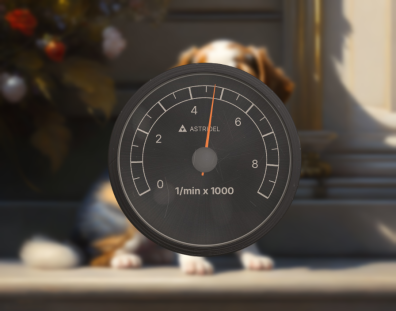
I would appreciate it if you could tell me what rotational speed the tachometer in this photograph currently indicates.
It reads 4750 rpm
